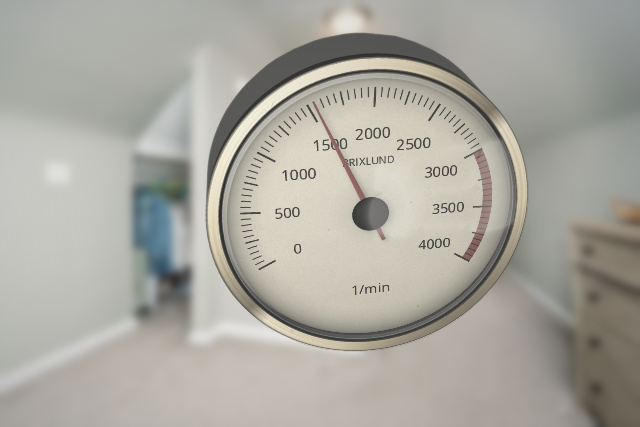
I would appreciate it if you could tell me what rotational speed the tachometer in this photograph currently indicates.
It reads 1550 rpm
